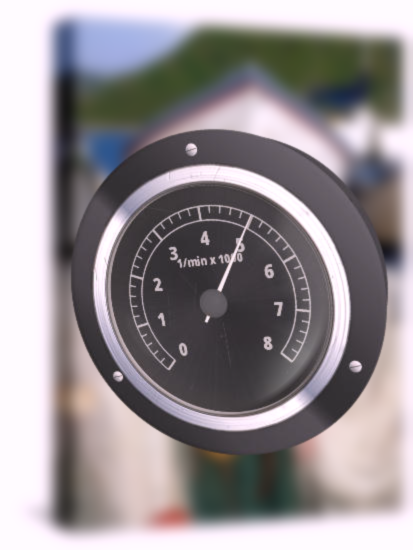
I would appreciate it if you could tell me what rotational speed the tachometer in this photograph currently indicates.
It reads 5000 rpm
